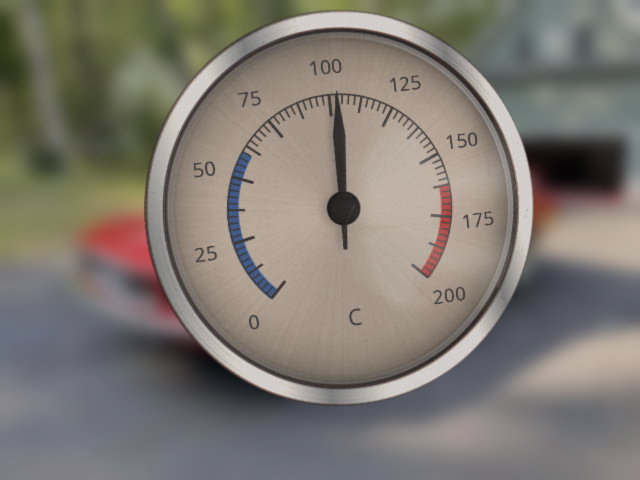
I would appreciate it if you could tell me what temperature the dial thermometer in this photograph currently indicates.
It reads 102.5 °C
